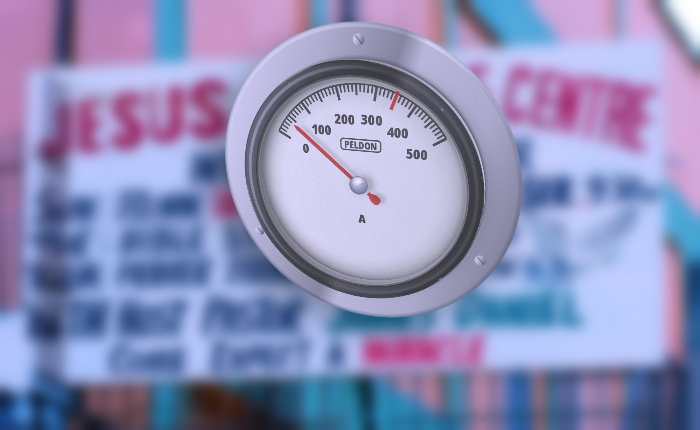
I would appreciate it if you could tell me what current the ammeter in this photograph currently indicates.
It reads 50 A
